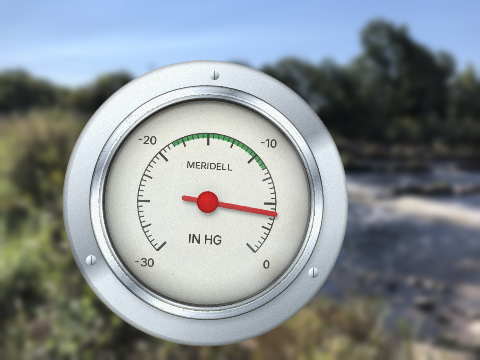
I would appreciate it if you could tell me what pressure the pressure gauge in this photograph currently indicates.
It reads -4 inHg
